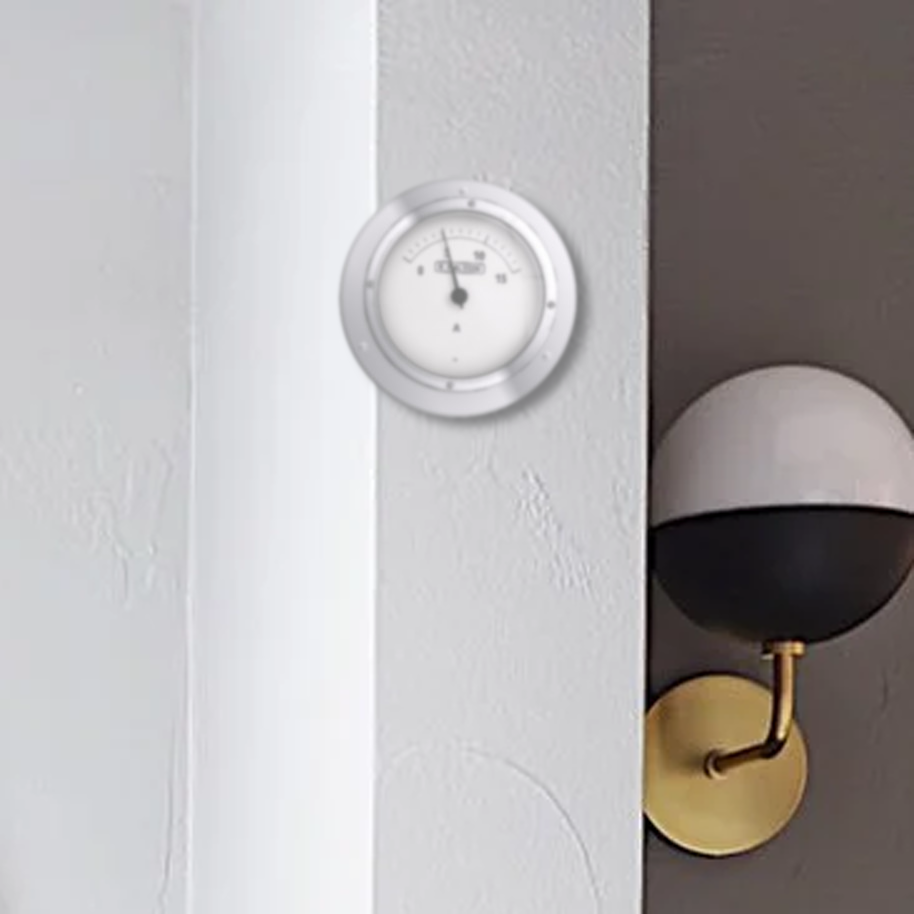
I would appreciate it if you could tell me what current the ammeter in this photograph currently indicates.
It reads 5 A
